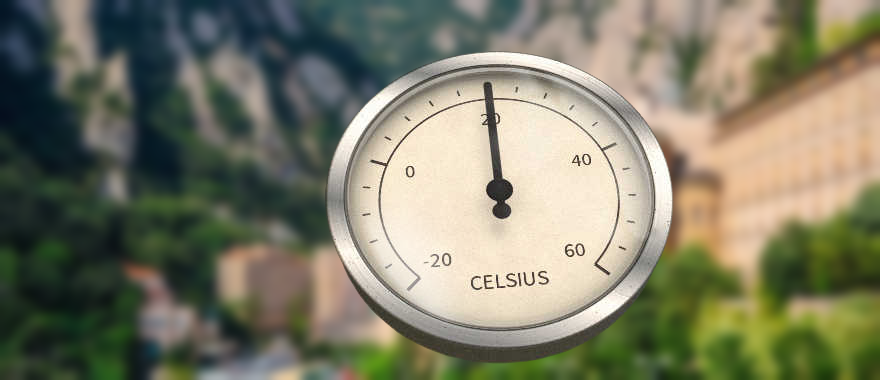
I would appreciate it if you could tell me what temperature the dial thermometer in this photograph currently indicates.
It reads 20 °C
